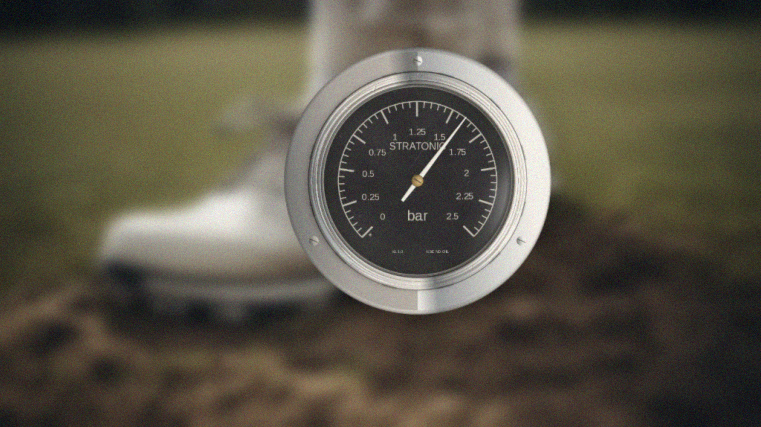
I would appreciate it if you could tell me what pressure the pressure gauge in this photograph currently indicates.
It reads 1.6 bar
